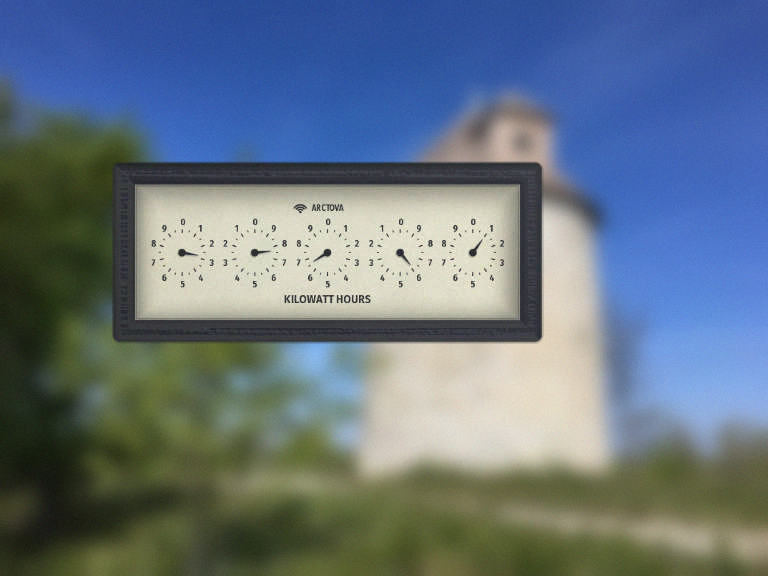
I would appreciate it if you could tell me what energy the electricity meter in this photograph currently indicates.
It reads 27661 kWh
